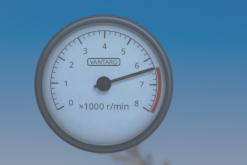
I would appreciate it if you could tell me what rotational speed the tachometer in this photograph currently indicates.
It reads 6400 rpm
